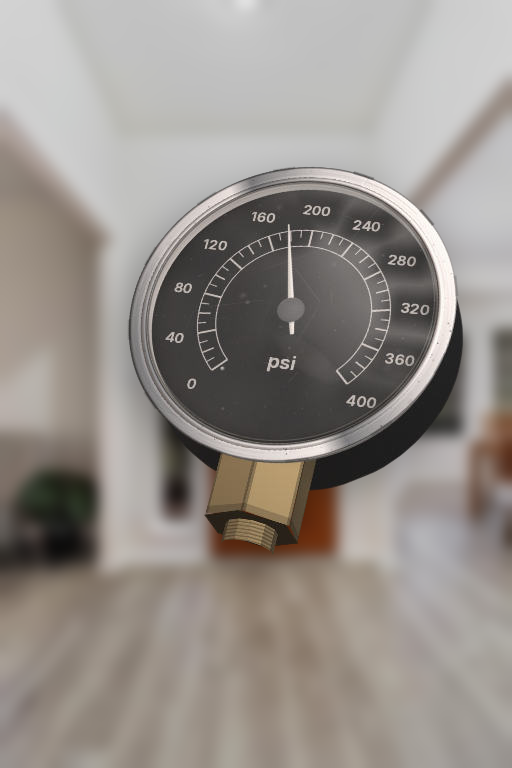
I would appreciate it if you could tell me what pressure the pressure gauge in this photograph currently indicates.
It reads 180 psi
